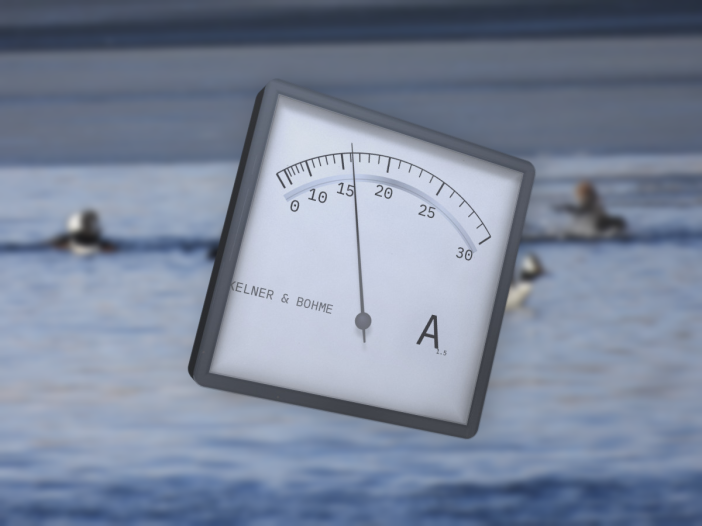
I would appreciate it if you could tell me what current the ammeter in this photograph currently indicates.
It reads 16 A
